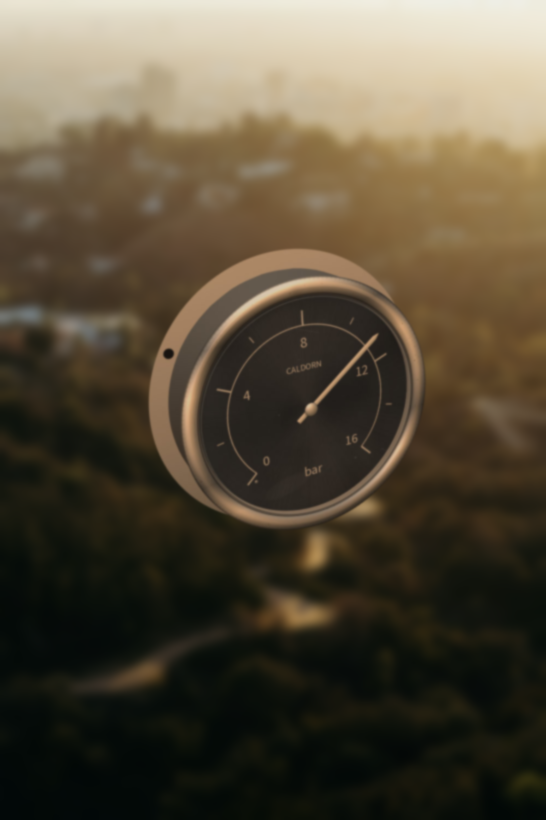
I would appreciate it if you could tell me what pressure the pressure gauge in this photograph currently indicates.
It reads 11 bar
